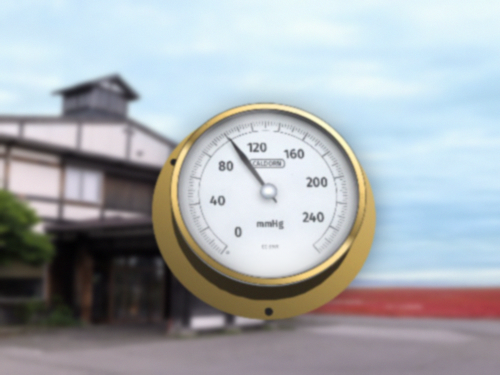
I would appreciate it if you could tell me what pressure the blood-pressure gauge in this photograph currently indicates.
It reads 100 mmHg
